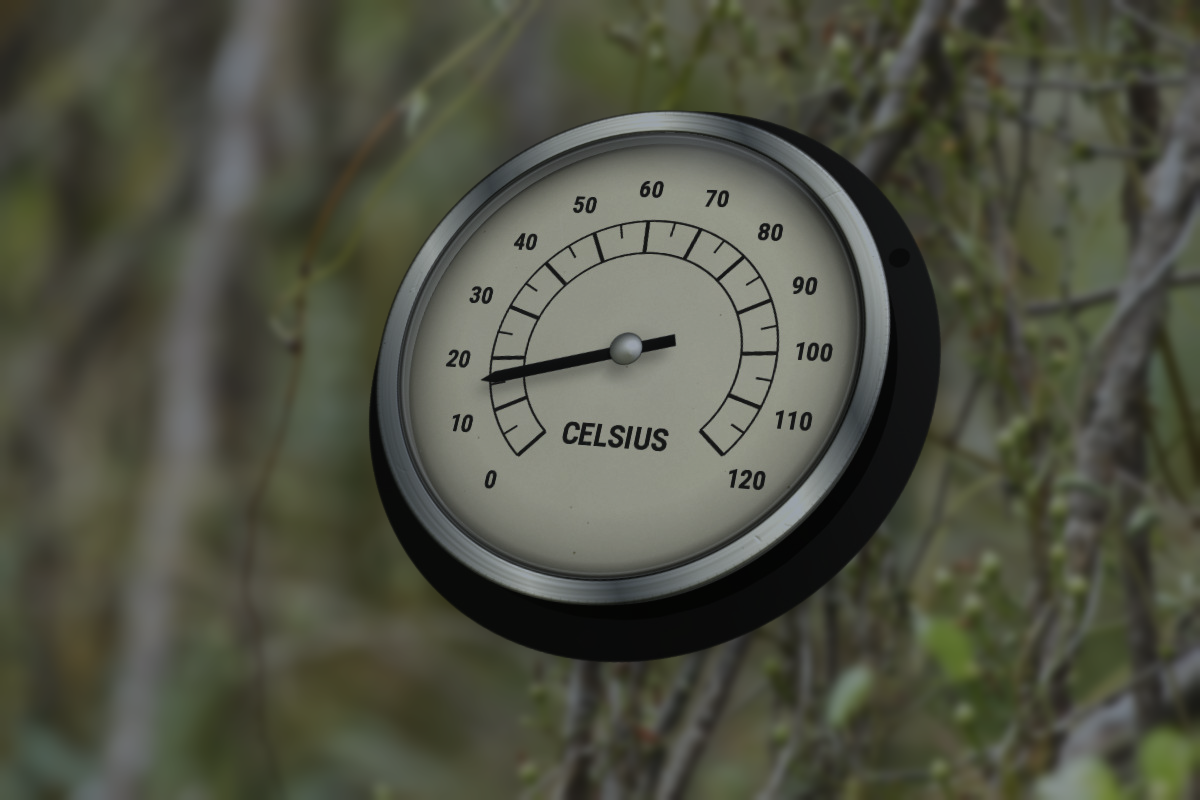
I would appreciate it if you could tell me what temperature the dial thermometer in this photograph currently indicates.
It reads 15 °C
